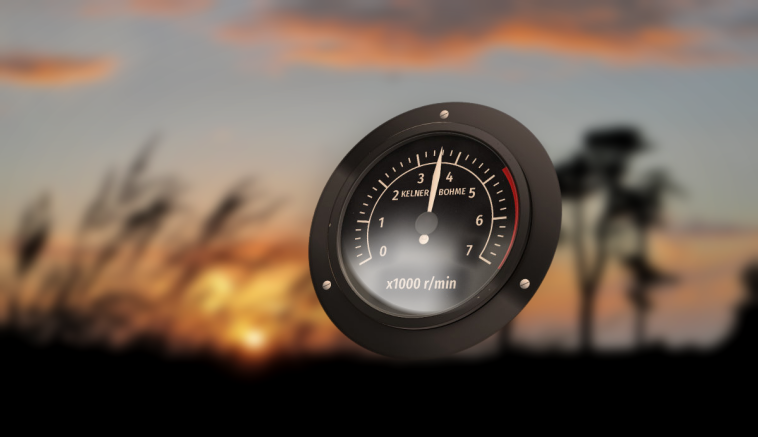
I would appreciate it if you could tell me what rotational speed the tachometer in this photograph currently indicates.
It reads 3600 rpm
